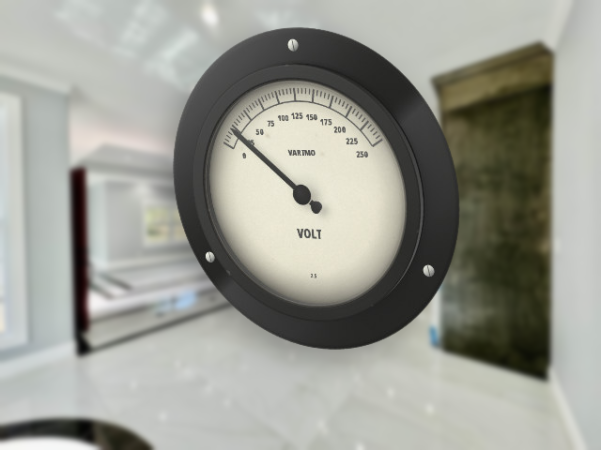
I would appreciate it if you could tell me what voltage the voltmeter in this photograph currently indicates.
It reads 25 V
